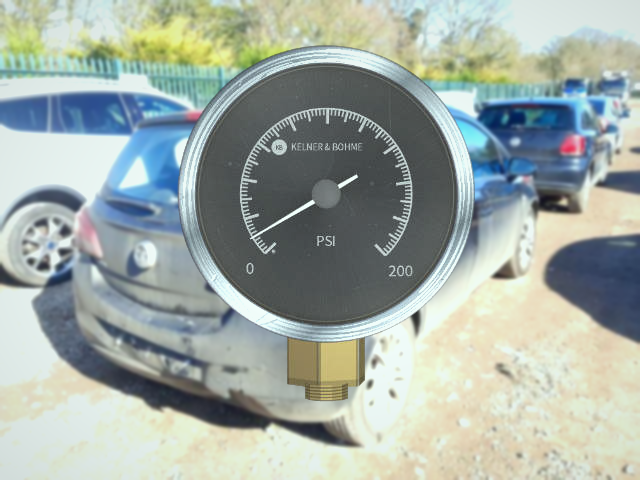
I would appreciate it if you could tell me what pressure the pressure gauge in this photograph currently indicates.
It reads 10 psi
